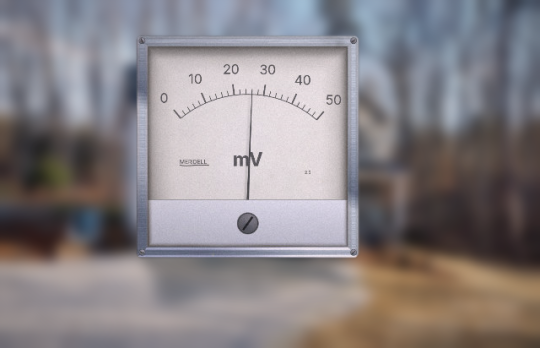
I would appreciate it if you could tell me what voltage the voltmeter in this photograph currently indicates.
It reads 26 mV
